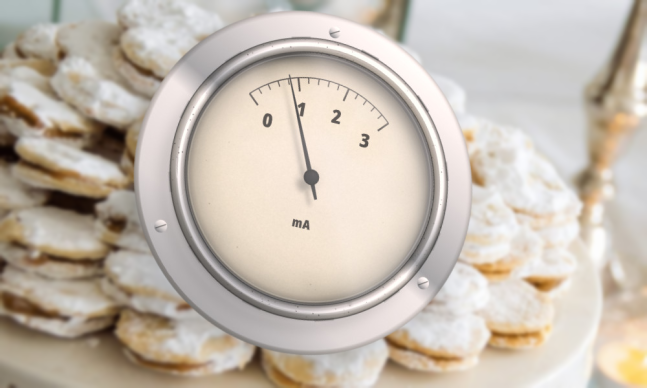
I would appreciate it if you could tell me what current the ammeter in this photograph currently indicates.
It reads 0.8 mA
